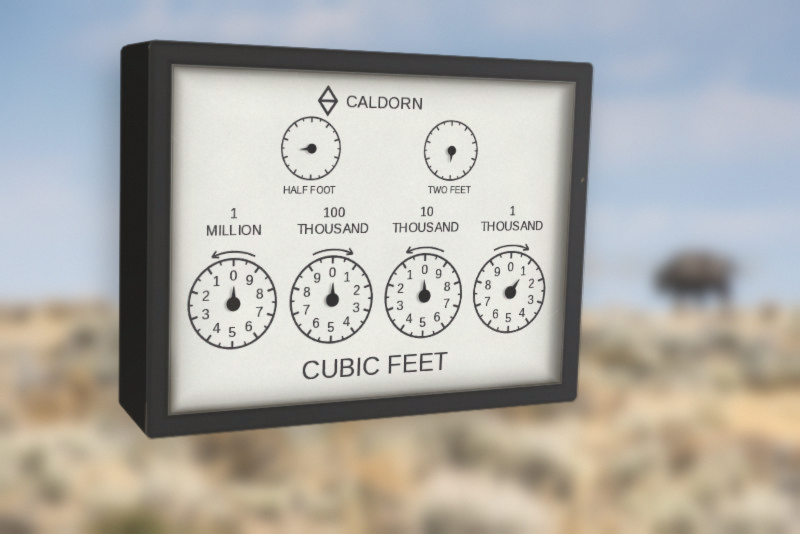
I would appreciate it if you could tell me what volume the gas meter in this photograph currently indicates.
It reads 100 ft³
